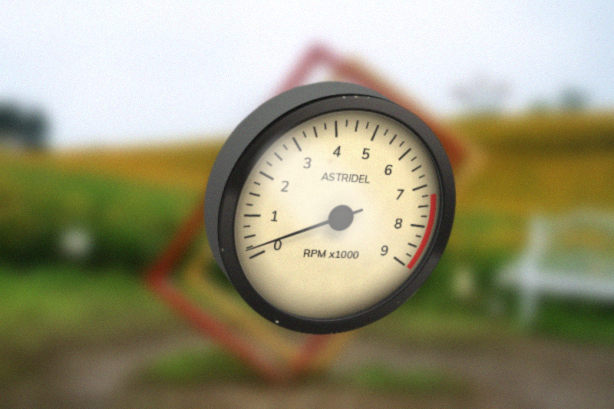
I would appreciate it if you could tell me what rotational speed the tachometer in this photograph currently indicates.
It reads 250 rpm
